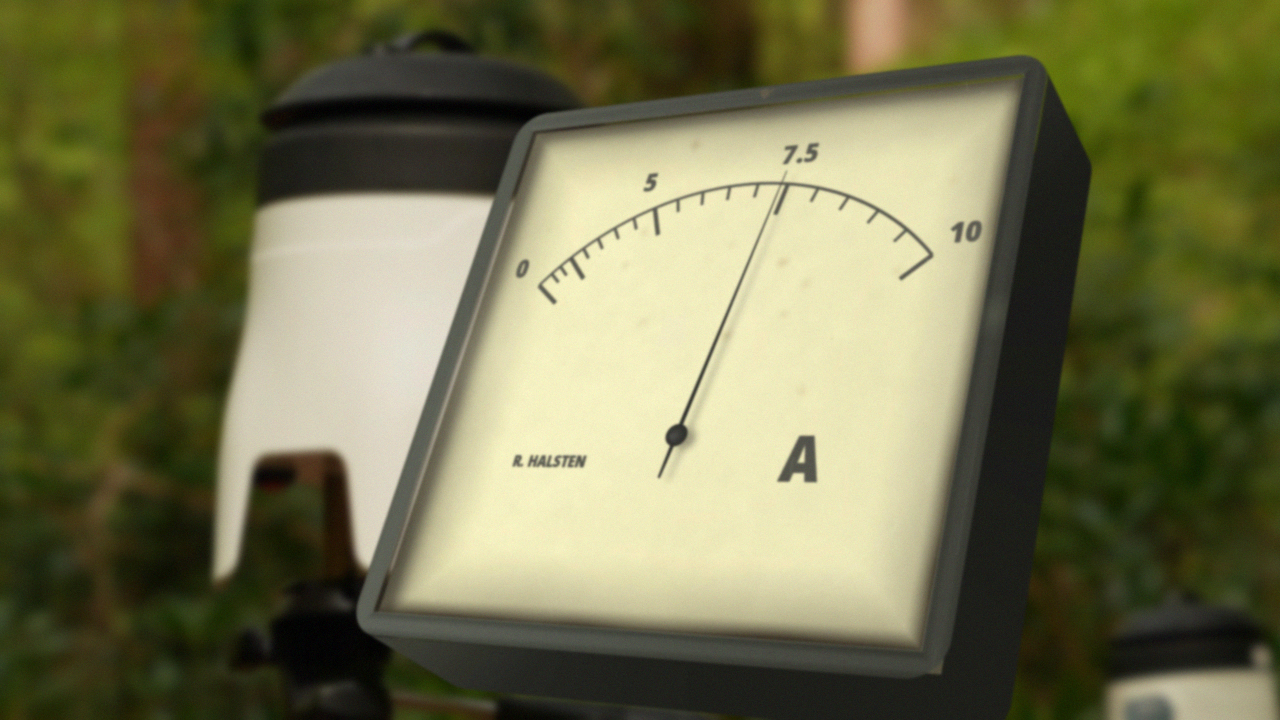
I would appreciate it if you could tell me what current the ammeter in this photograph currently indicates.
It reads 7.5 A
